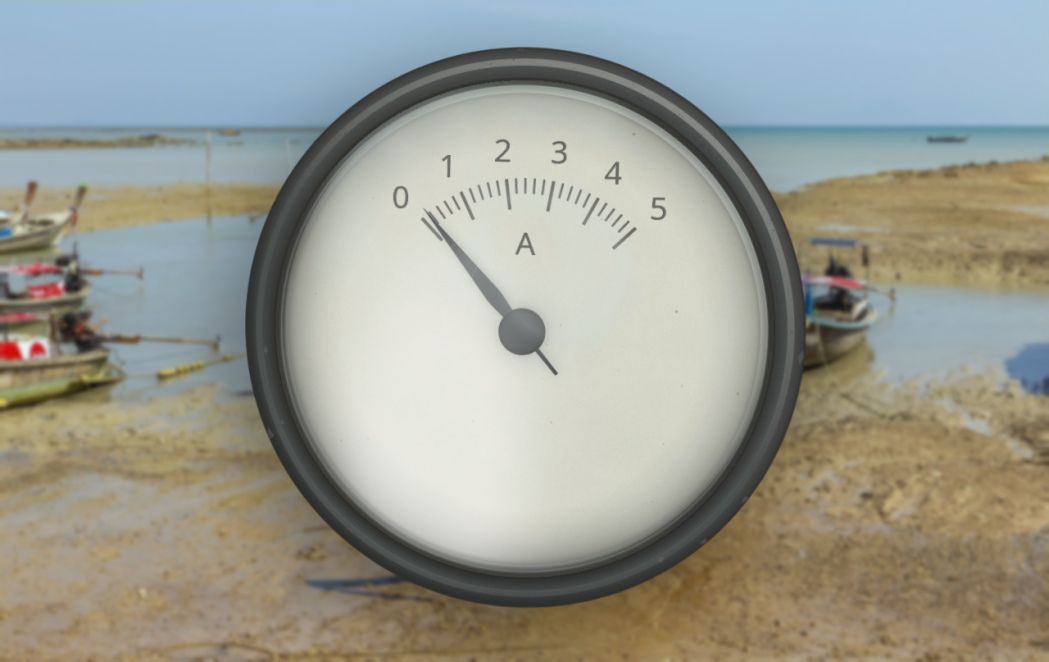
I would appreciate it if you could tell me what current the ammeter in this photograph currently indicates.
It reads 0.2 A
